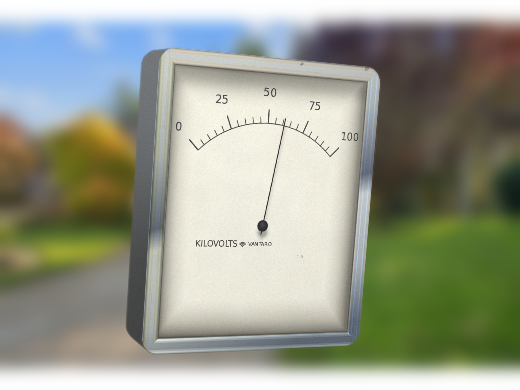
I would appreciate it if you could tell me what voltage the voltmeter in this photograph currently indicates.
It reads 60 kV
